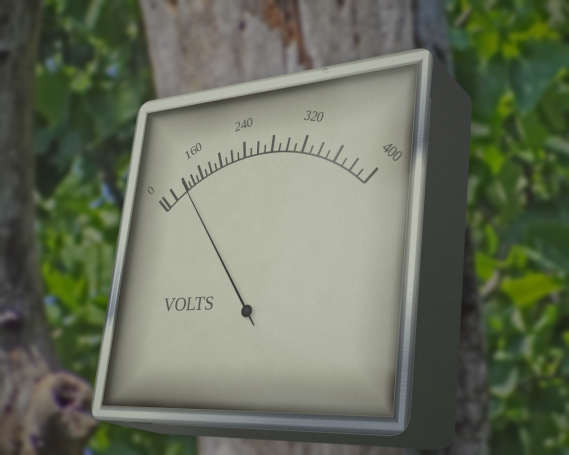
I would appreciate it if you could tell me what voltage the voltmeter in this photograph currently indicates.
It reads 120 V
